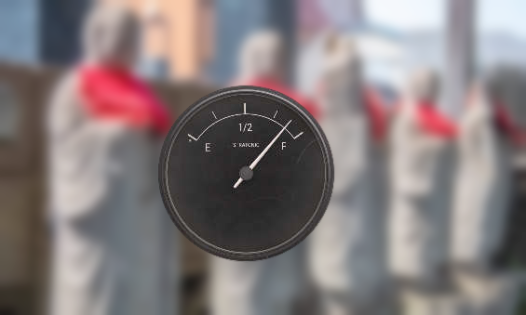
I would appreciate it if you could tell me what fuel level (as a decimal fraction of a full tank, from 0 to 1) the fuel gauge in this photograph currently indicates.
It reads 0.875
